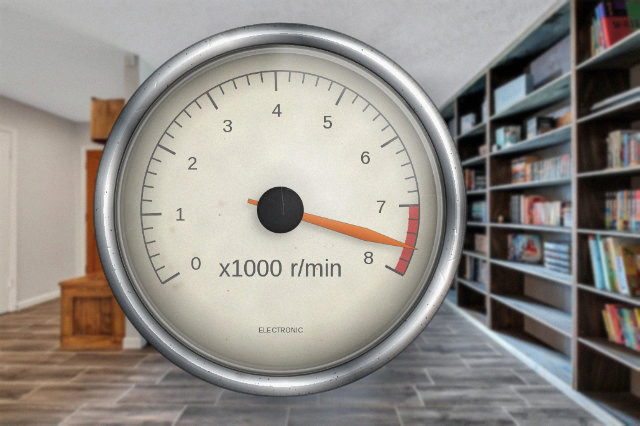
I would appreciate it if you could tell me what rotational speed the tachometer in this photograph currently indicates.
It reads 7600 rpm
